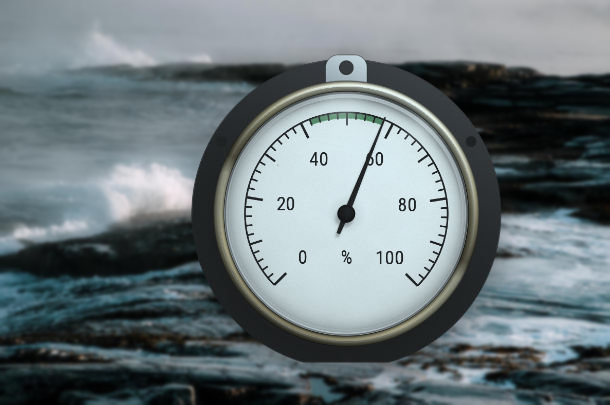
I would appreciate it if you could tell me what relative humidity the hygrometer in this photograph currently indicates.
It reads 58 %
